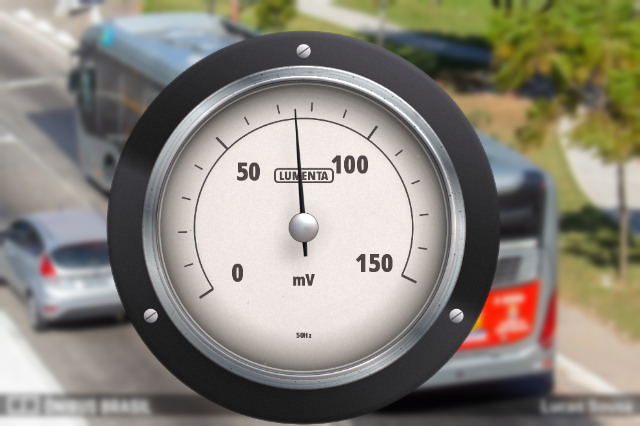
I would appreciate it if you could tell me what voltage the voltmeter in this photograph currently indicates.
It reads 75 mV
